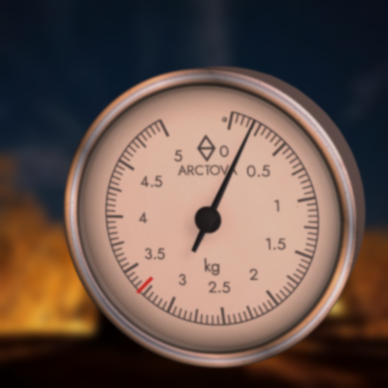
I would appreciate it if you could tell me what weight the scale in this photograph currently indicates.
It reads 0.2 kg
